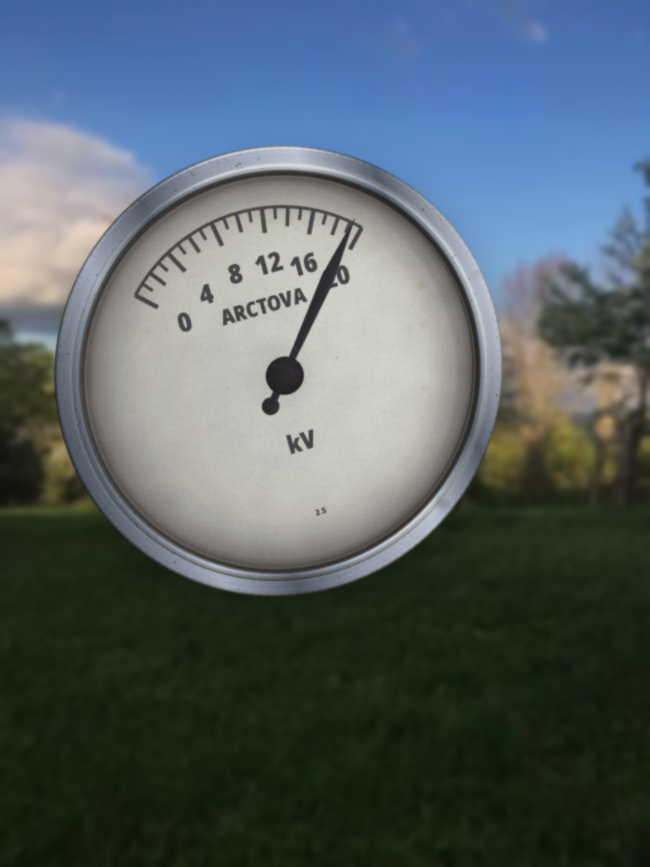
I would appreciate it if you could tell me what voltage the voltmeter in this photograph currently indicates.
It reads 19 kV
